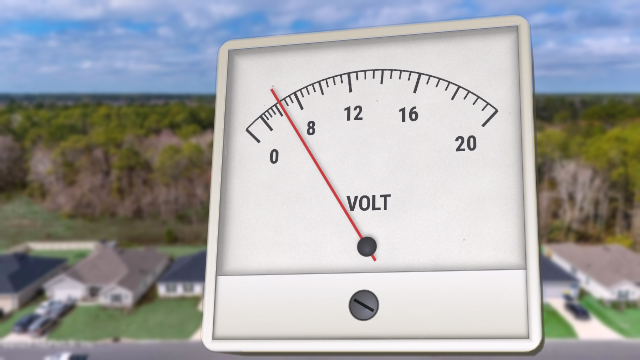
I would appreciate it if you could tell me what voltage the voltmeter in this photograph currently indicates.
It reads 6.5 V
